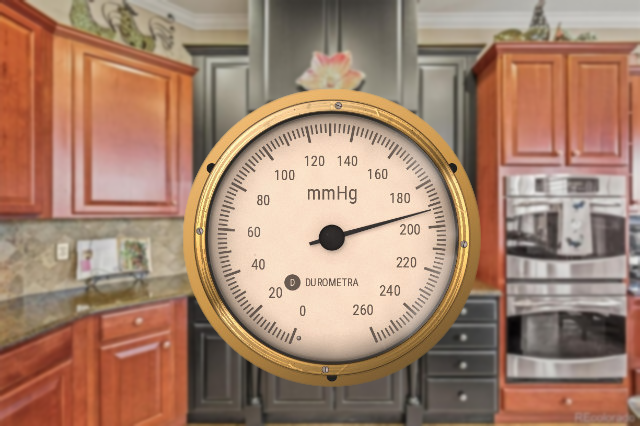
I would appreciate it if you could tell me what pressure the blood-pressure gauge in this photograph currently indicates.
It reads 192 mmHg
